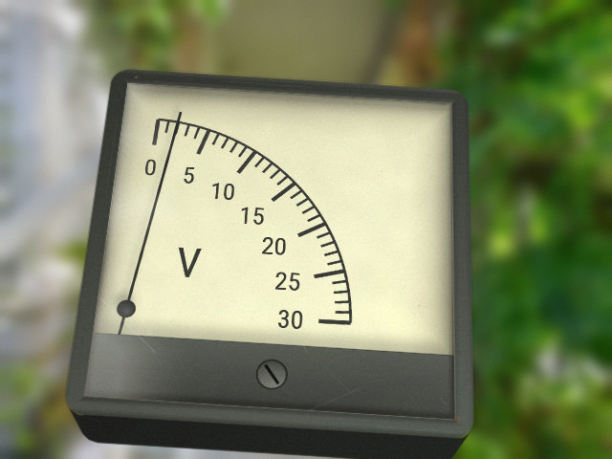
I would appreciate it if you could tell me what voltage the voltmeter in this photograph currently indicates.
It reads 2 V
